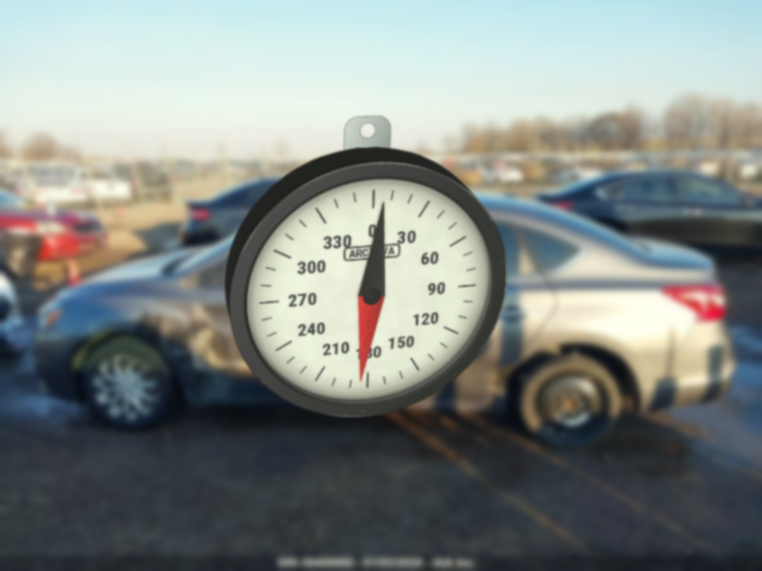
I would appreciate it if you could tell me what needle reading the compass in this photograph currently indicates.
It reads 185 °
